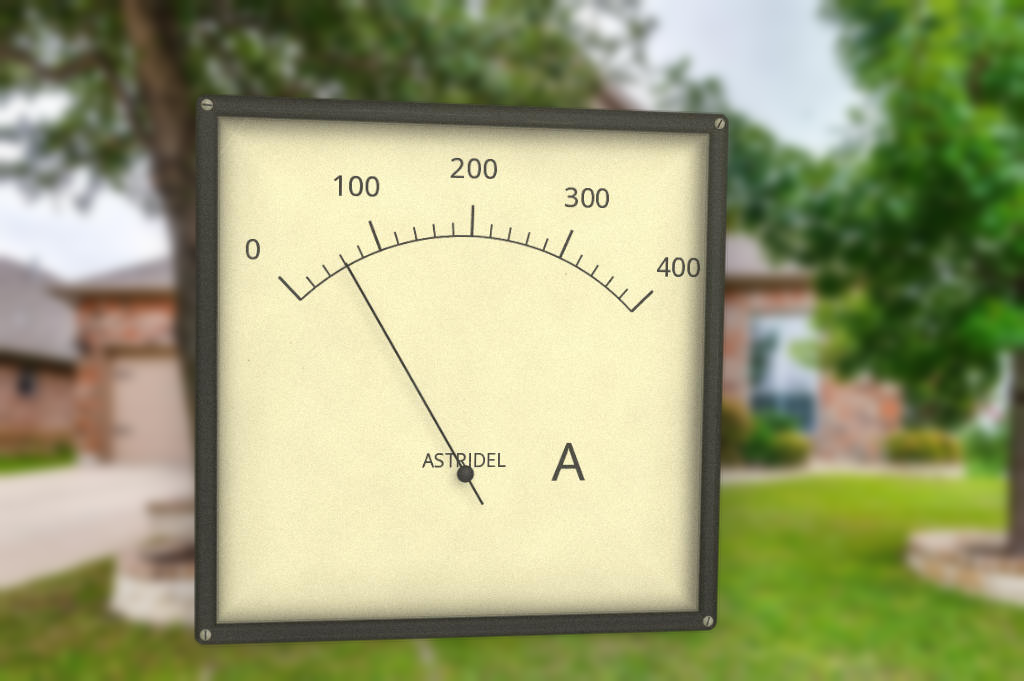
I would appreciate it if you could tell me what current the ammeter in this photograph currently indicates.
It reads 60 A
